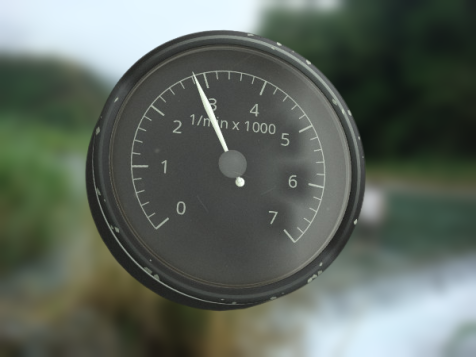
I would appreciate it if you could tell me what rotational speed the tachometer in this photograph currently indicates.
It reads 2800 rpm
